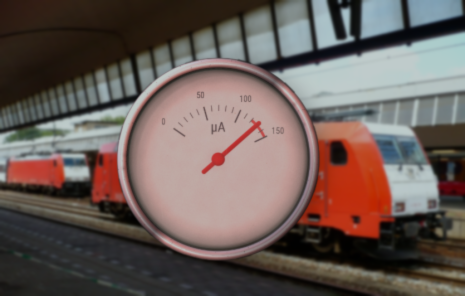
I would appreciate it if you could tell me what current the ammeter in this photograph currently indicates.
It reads 130 µA
